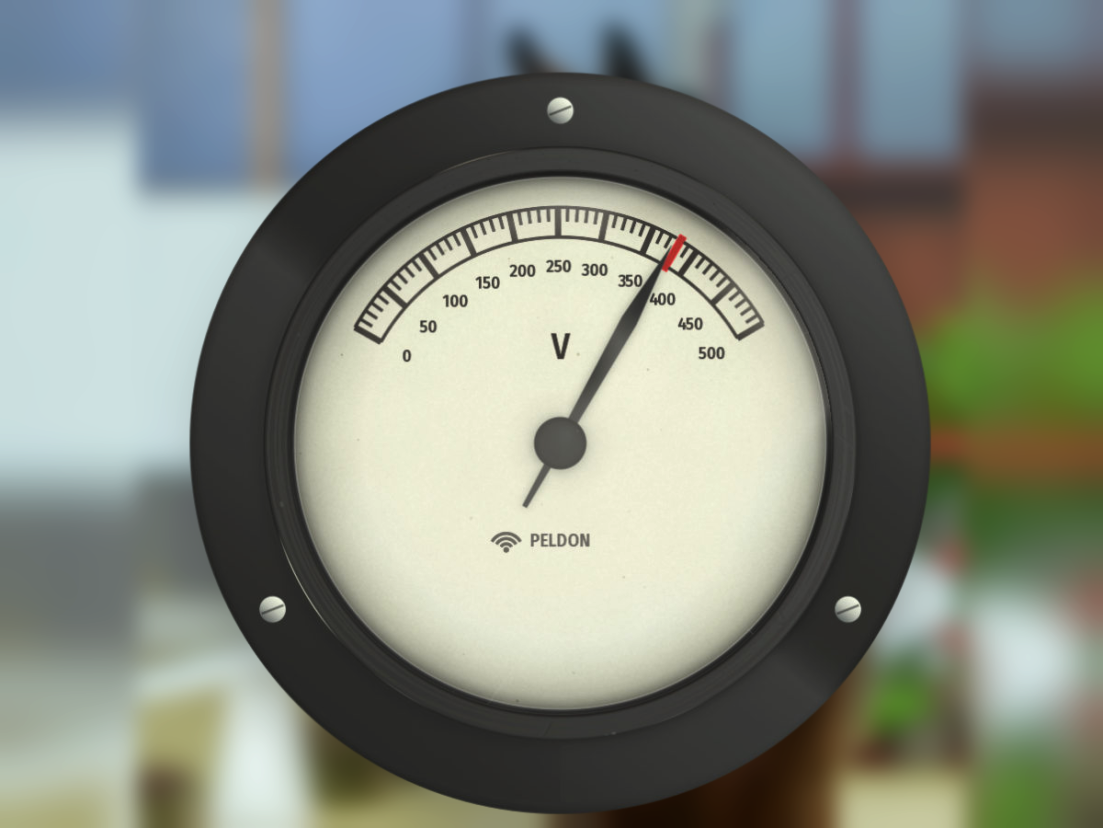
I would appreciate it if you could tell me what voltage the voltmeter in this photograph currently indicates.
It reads 375 V
